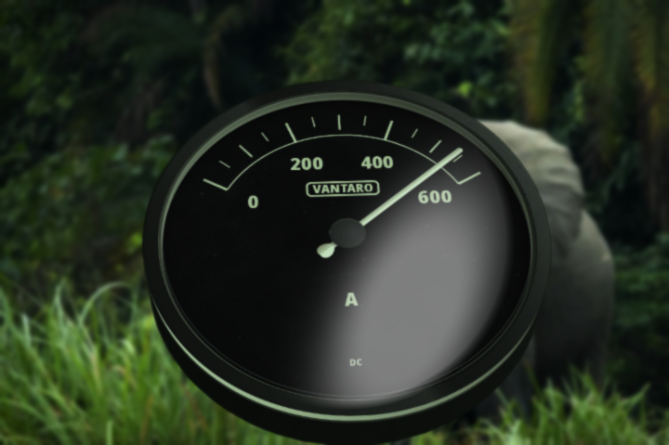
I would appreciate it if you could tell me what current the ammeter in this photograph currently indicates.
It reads 550 A
